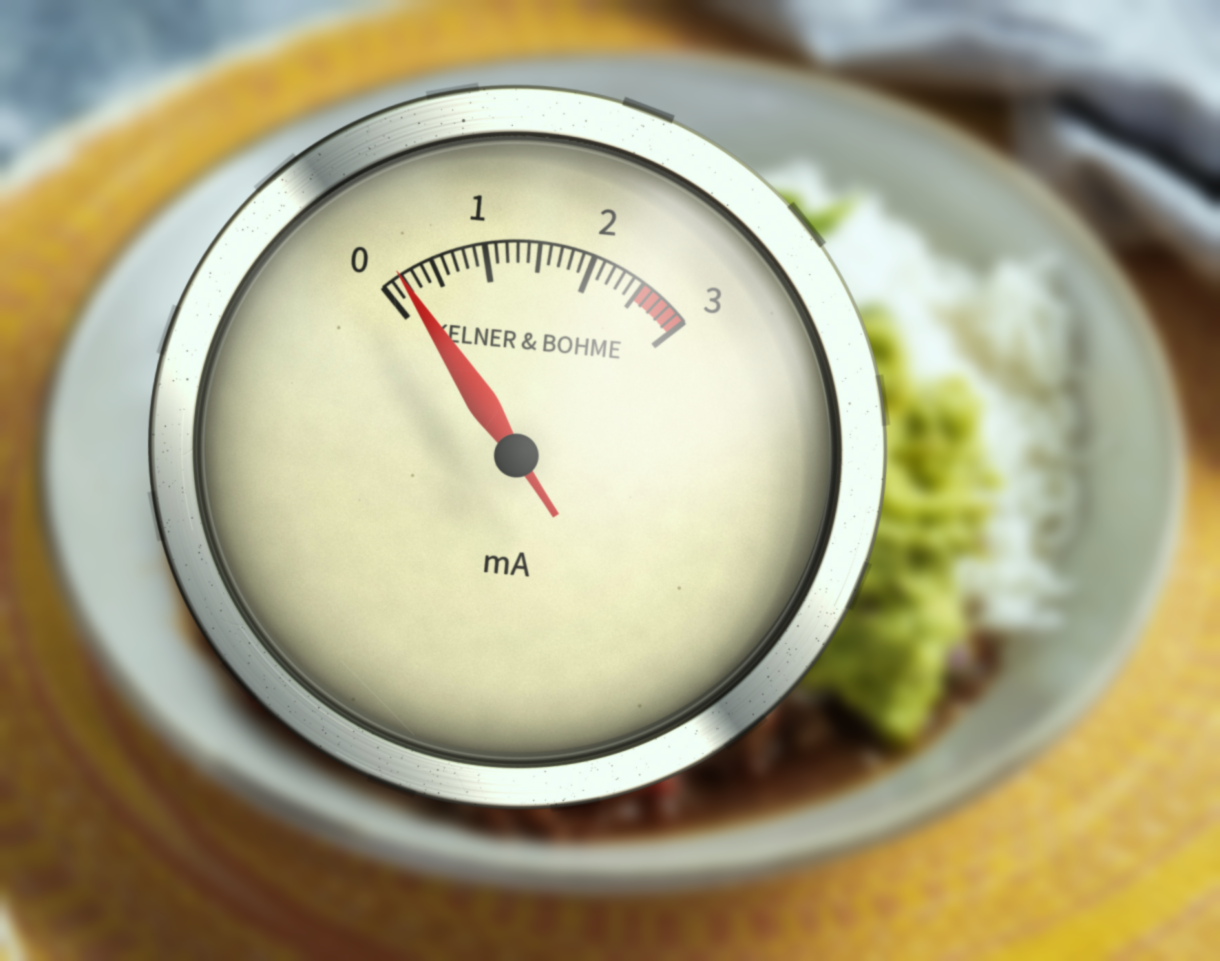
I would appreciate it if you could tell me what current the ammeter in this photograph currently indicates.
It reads 0.2 mA
